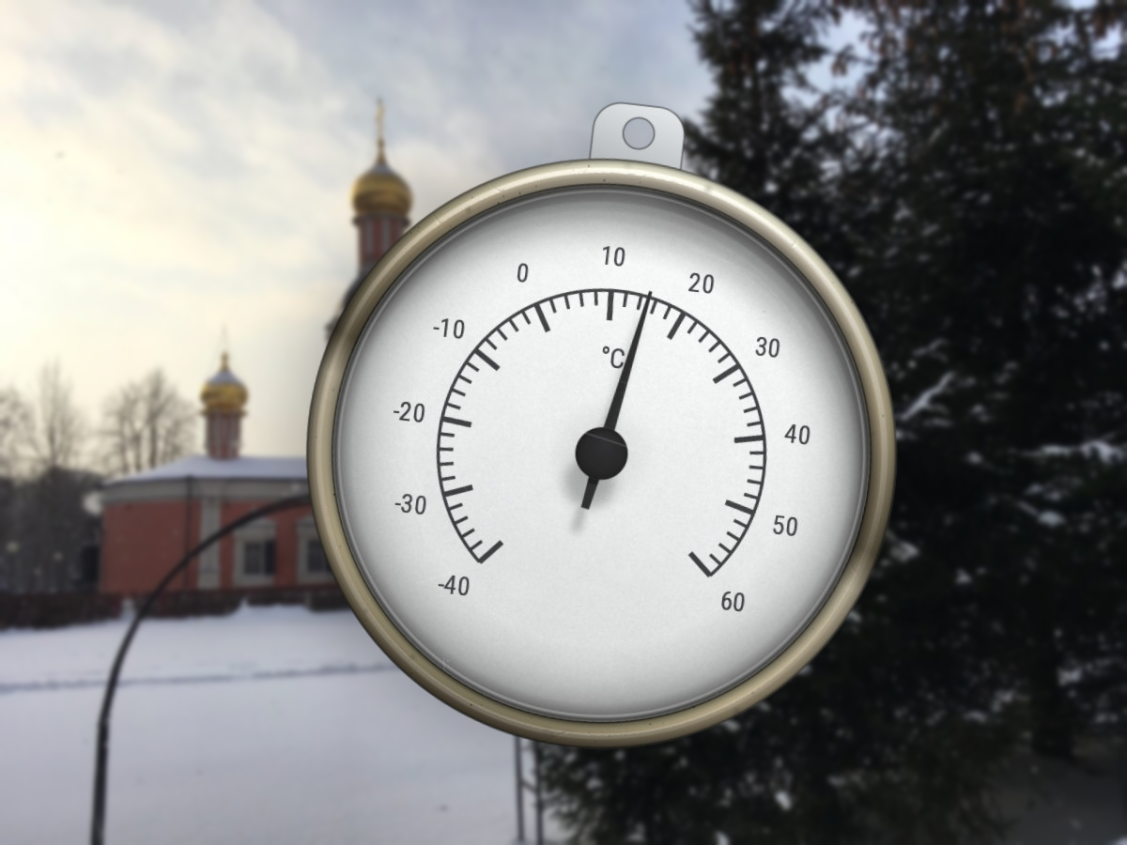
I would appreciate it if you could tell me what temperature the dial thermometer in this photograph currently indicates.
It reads 15 °C
